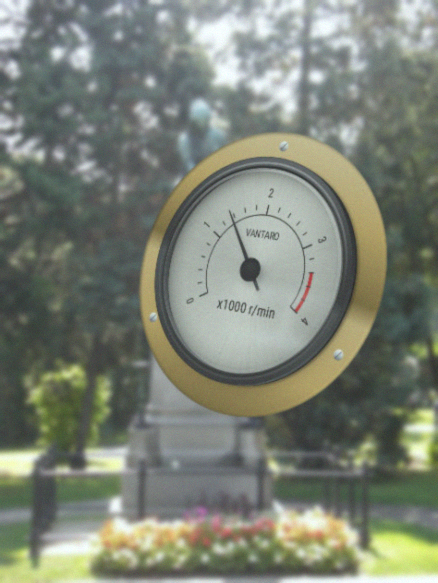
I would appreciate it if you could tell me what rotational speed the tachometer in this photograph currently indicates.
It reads 1400 rpm
